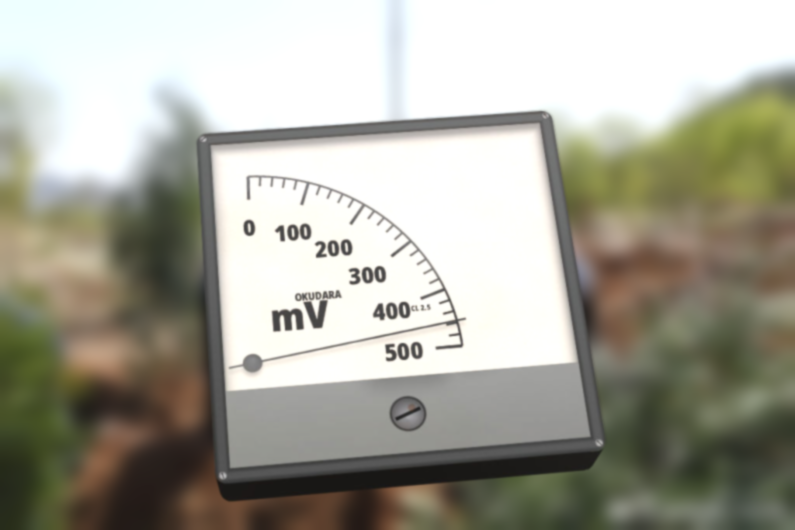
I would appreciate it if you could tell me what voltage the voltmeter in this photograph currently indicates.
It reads 460 mV
